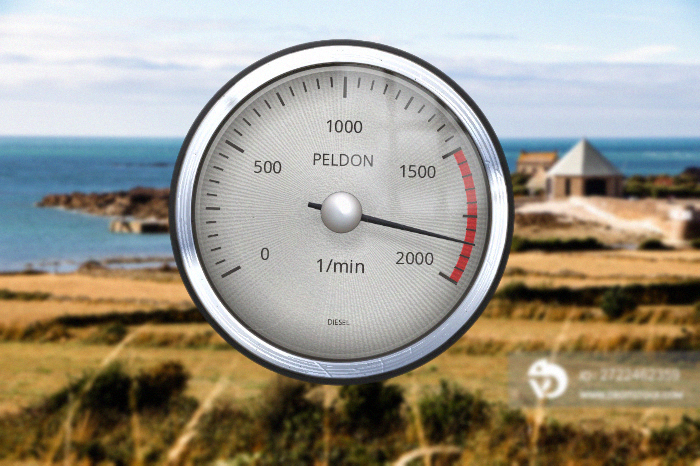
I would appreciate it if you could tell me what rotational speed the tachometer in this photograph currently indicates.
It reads 1850 rpm
